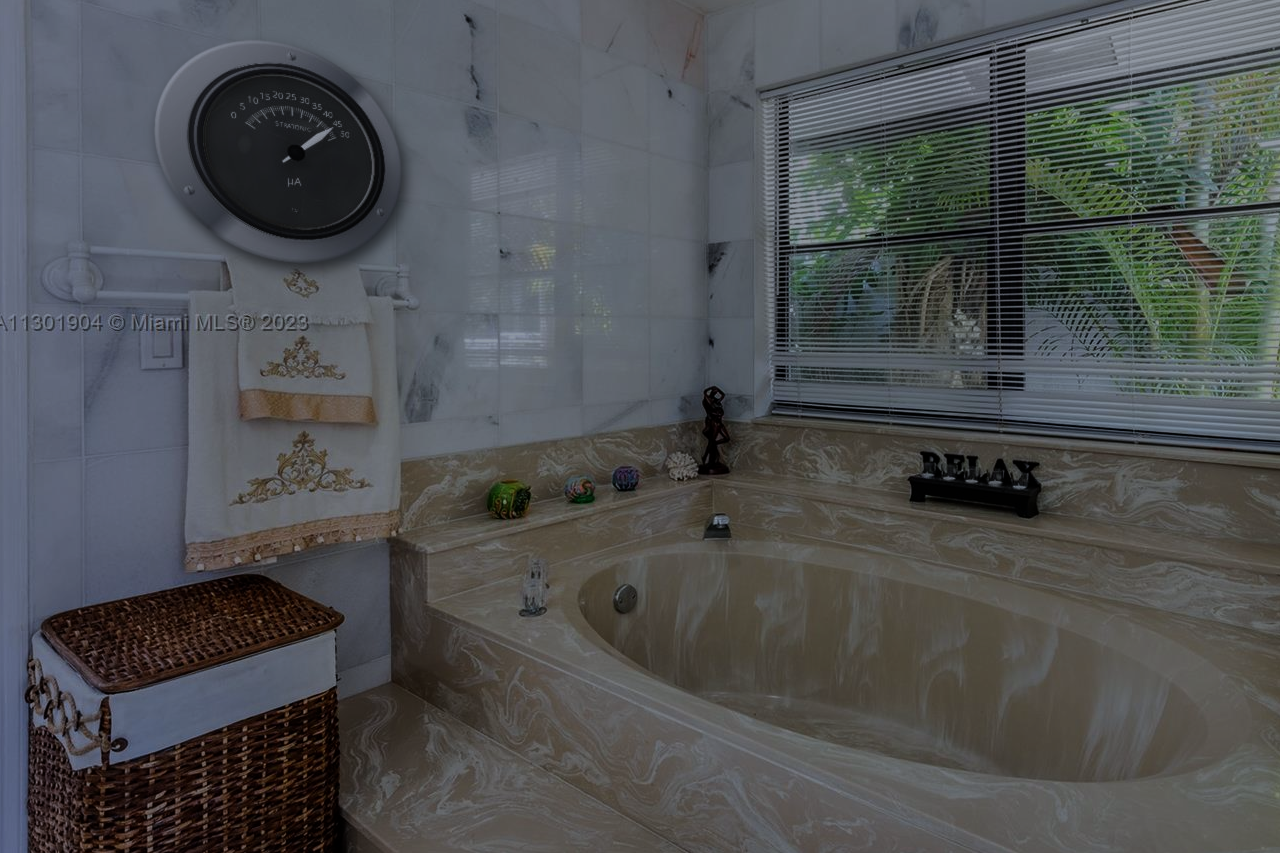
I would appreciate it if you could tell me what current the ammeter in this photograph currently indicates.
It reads 45 µA
